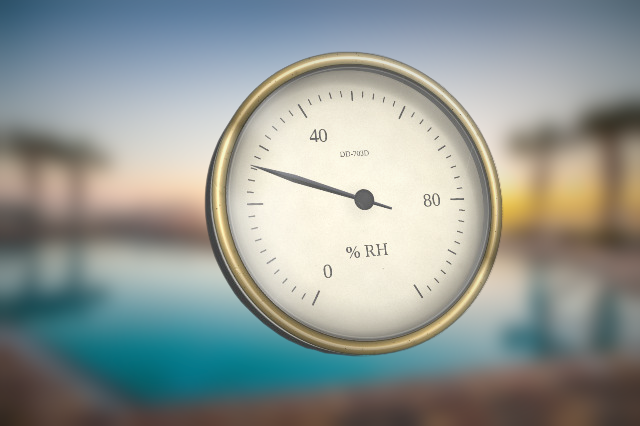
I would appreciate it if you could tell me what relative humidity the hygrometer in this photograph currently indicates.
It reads 26 %
